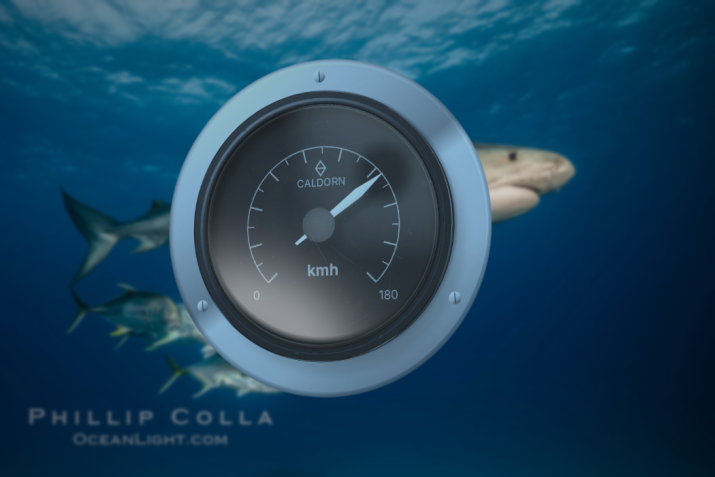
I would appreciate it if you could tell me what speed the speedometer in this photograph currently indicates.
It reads 125 km/h
